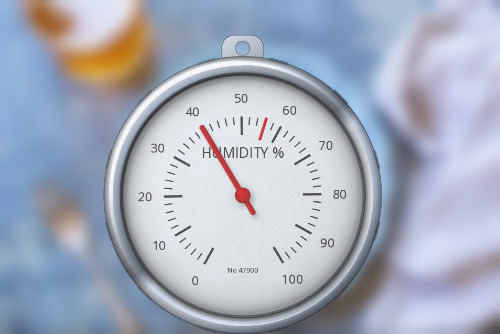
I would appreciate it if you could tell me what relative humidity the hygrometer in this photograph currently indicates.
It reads 40 %
